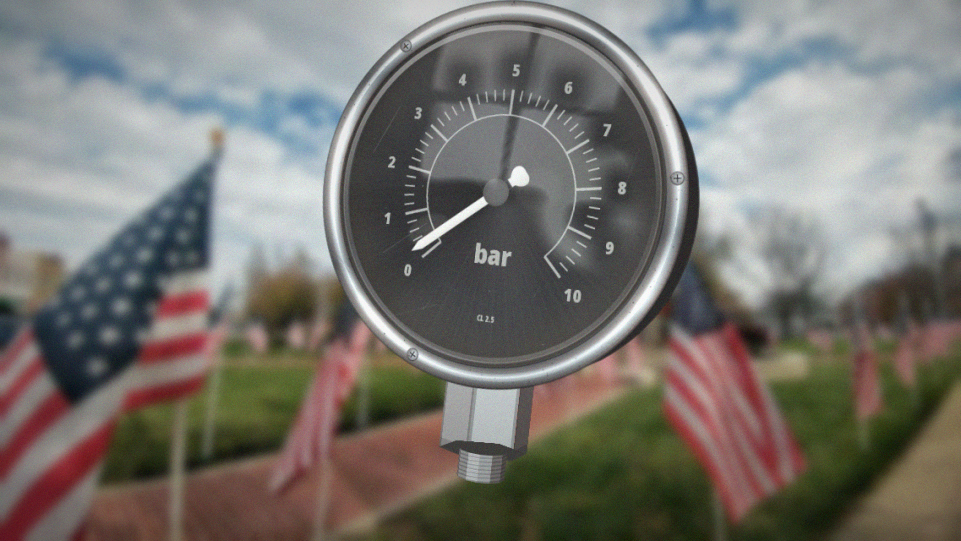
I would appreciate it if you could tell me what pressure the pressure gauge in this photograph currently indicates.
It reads 0.2 bar
